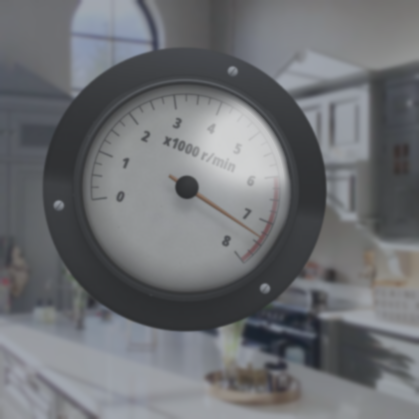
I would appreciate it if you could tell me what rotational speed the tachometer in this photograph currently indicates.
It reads 7375 rpm
